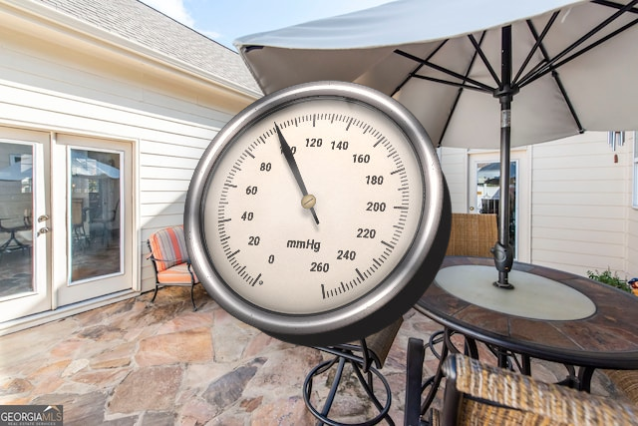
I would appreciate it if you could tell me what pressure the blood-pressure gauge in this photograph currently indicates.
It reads 100 mmHg
